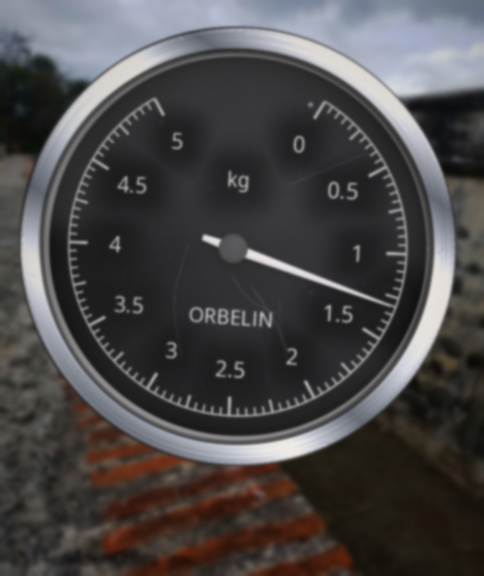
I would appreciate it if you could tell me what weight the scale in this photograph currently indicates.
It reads 1.3 kg
